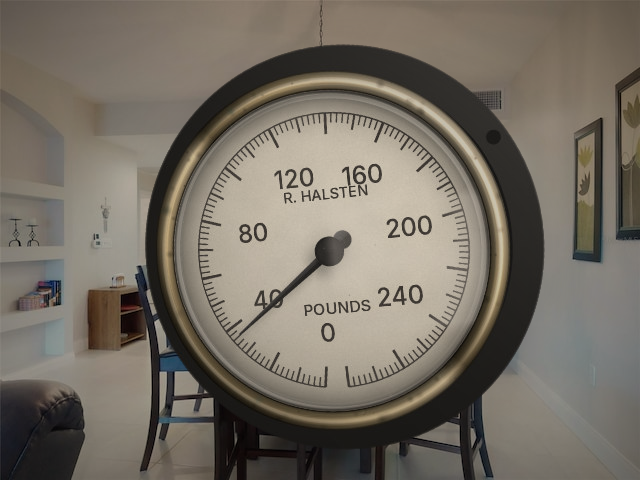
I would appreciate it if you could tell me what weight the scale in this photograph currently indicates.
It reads 36 lb
